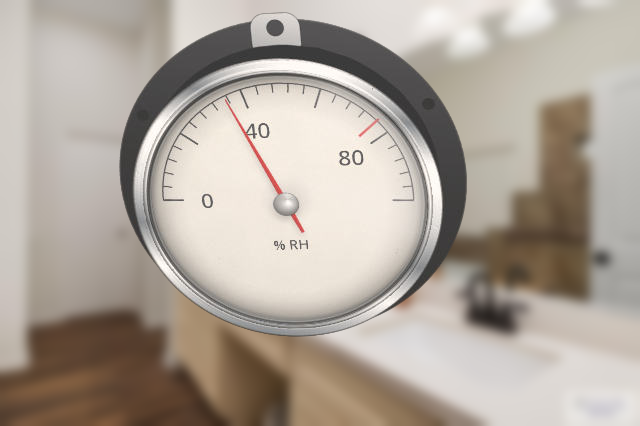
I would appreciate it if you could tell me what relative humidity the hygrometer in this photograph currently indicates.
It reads 36 %
